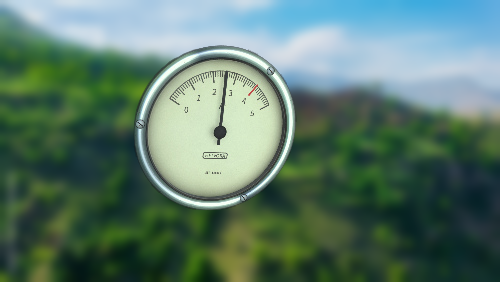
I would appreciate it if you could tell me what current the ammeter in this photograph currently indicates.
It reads 2.5 A
